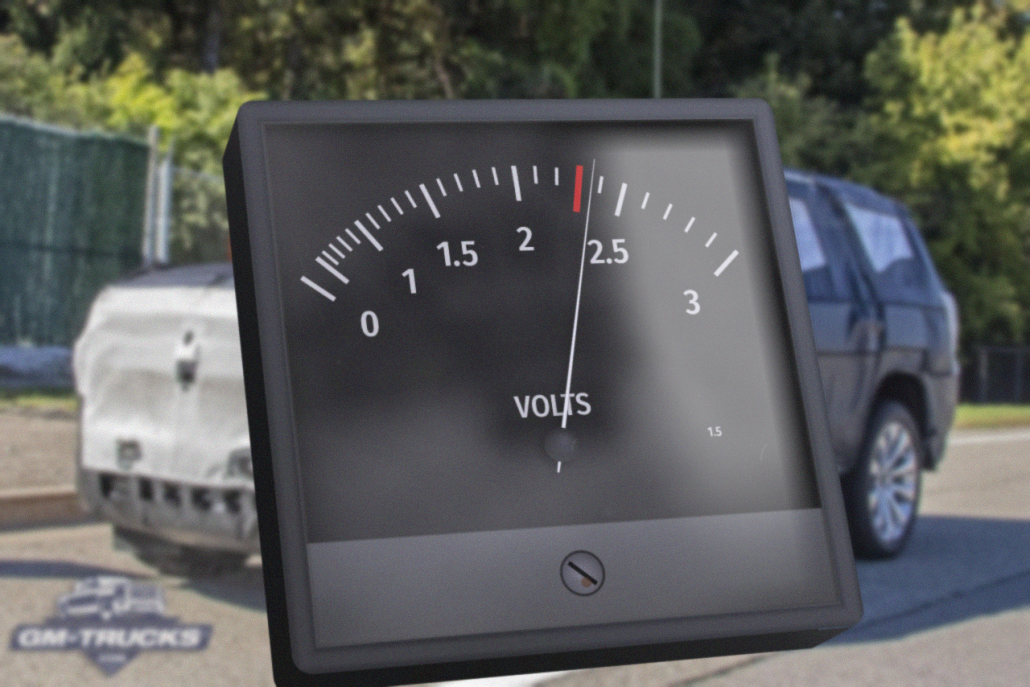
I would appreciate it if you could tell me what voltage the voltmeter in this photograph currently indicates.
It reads 2.35 V
